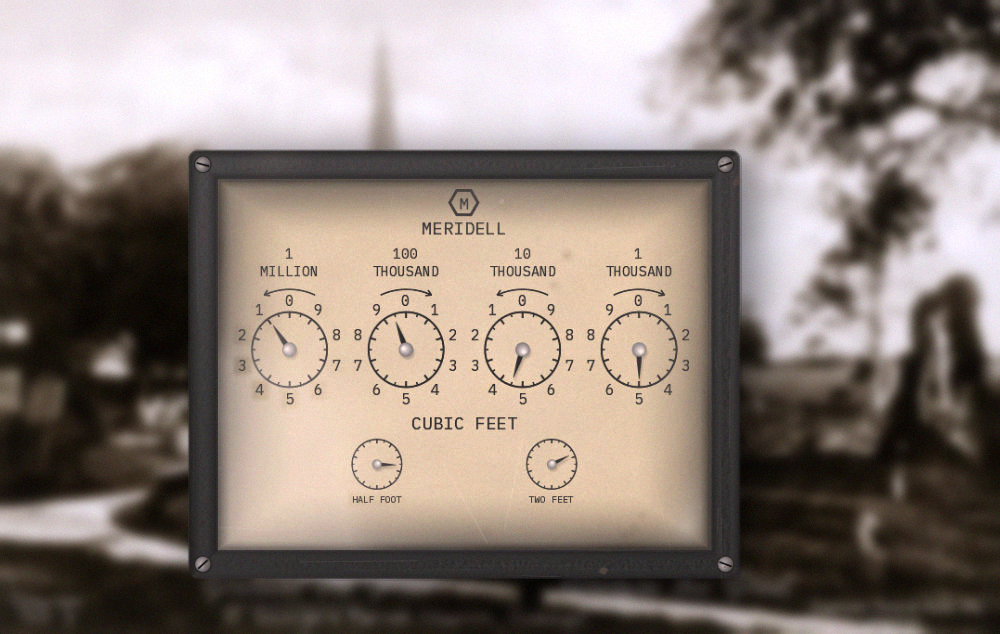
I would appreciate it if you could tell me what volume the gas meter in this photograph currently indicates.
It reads 94500 ft³
